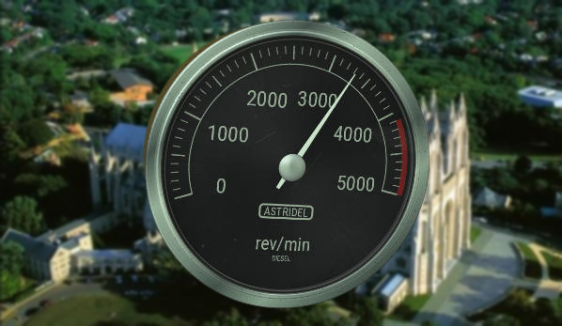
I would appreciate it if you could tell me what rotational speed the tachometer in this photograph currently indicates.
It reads 3300 rpm
